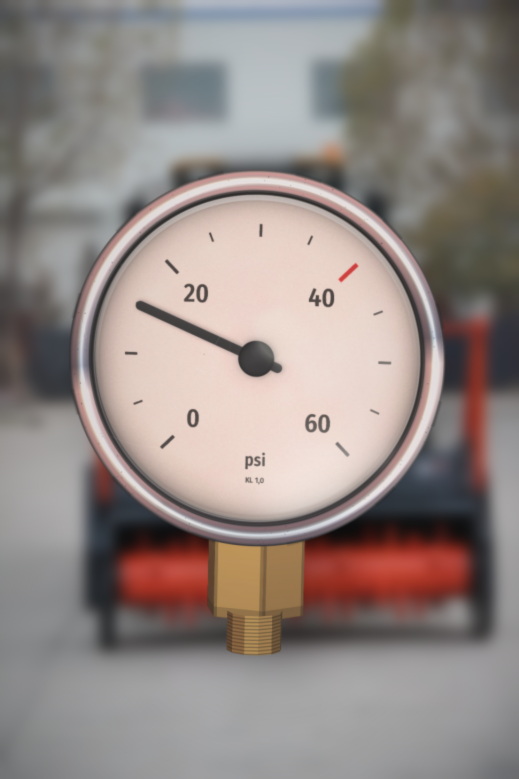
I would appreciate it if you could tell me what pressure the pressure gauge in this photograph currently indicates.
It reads 15 psi
